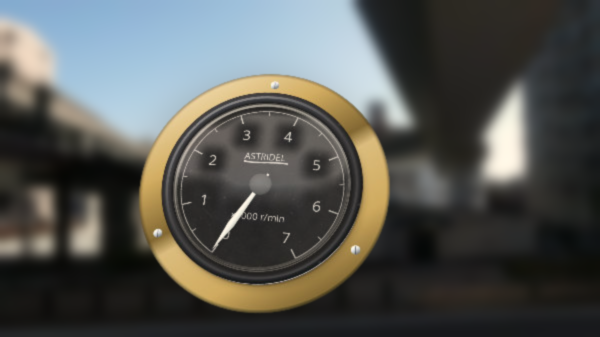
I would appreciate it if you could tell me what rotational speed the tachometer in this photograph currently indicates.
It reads 0 rpm
